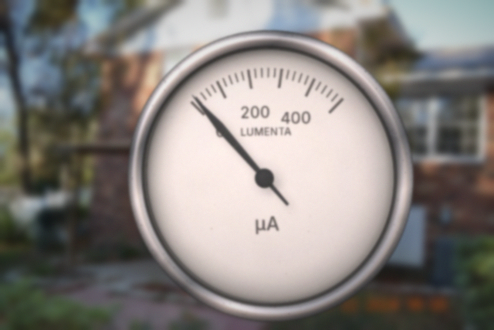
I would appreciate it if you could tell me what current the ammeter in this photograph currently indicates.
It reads 20 µA
